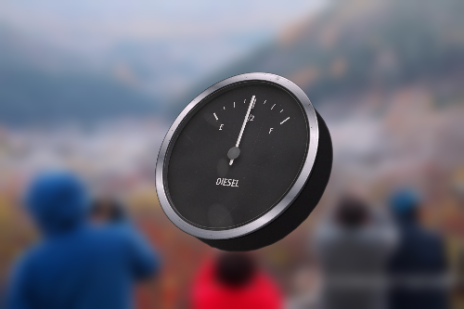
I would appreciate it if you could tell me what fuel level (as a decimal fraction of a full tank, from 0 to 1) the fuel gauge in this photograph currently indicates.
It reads 0.5
